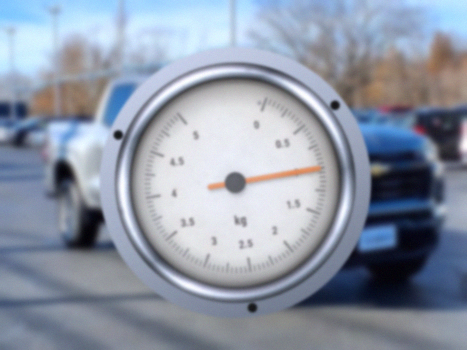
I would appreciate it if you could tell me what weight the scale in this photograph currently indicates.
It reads 1 kg
